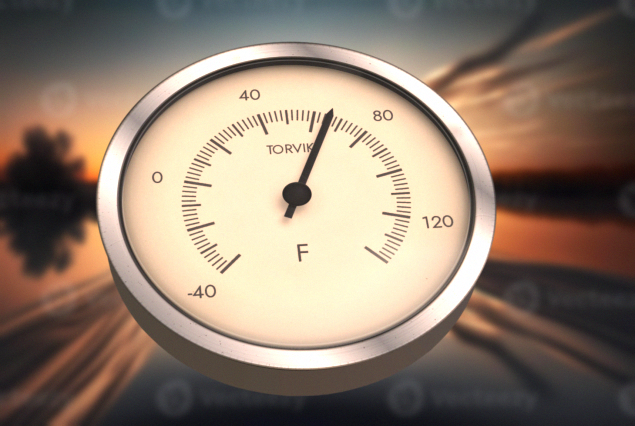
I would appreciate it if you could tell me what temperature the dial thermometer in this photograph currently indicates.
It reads 66 °F
